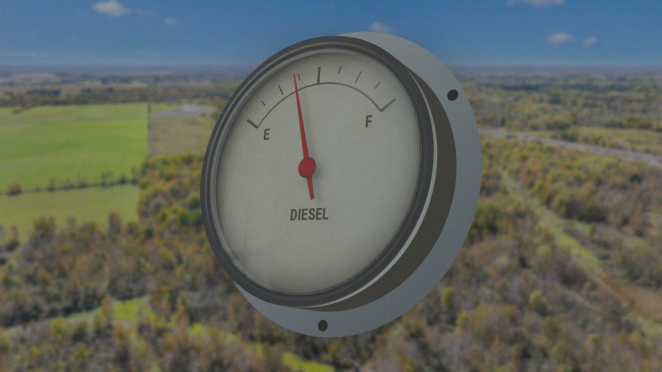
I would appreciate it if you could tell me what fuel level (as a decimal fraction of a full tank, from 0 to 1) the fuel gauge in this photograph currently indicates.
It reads 0.375
